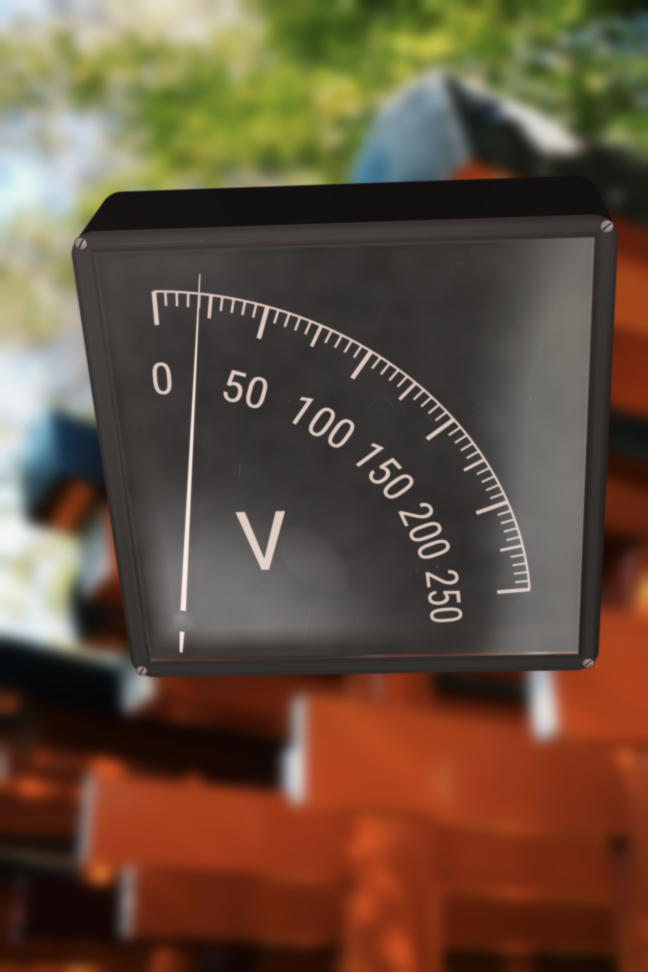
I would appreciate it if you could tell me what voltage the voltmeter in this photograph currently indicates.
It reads 20 V
